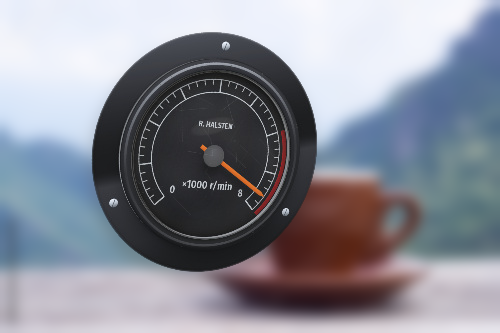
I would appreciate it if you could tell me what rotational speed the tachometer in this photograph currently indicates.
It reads 7600 rpm
